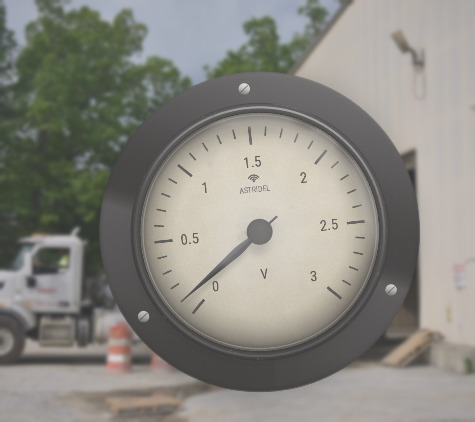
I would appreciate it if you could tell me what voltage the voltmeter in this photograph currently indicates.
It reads 0.1 V
